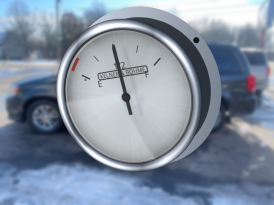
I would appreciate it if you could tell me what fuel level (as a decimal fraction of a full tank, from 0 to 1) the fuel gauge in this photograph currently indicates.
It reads 0.5
